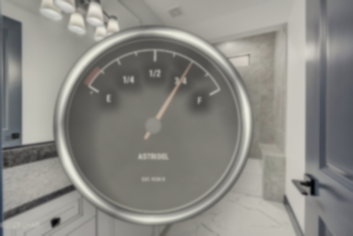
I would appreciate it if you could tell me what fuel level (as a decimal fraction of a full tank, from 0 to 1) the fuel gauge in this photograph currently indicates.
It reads 0.75
